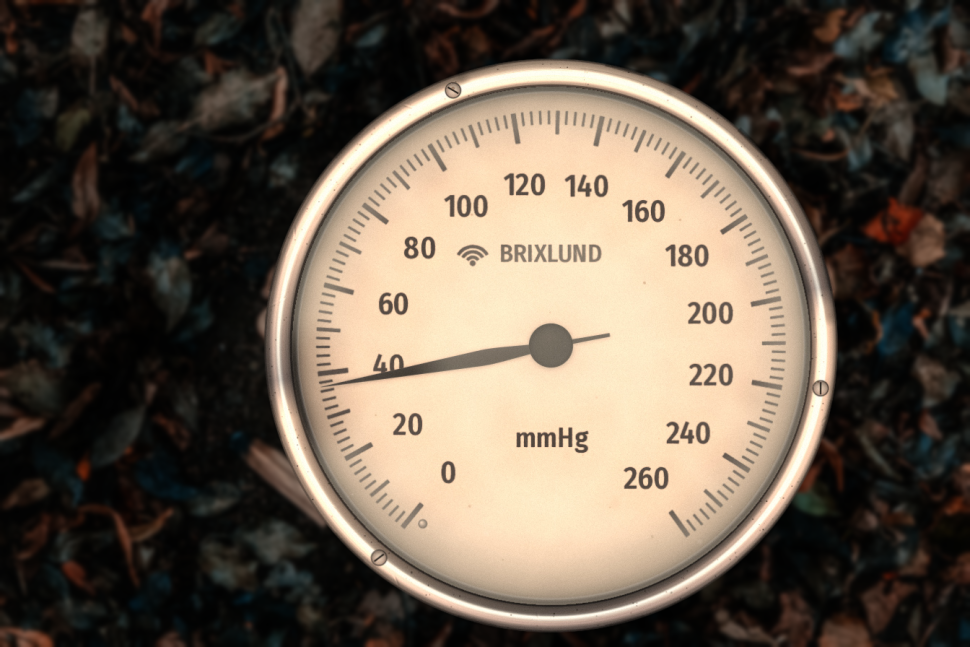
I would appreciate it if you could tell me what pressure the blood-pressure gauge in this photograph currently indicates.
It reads 37 mmHg
